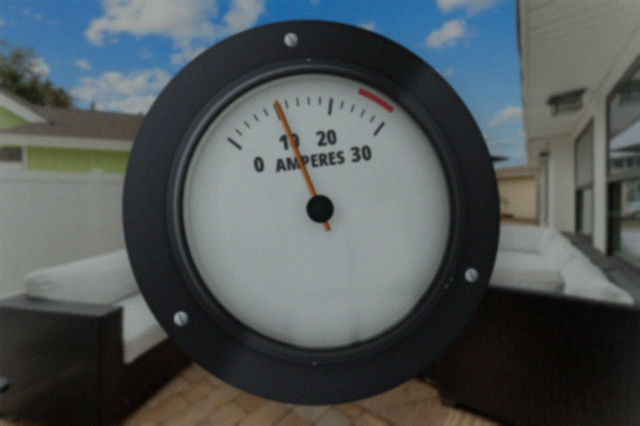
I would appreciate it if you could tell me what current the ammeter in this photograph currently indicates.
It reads 10 A
